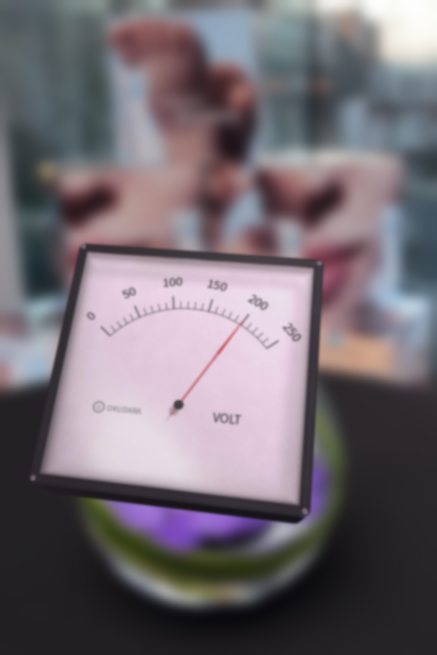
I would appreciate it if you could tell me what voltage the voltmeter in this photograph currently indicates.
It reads 200 V
